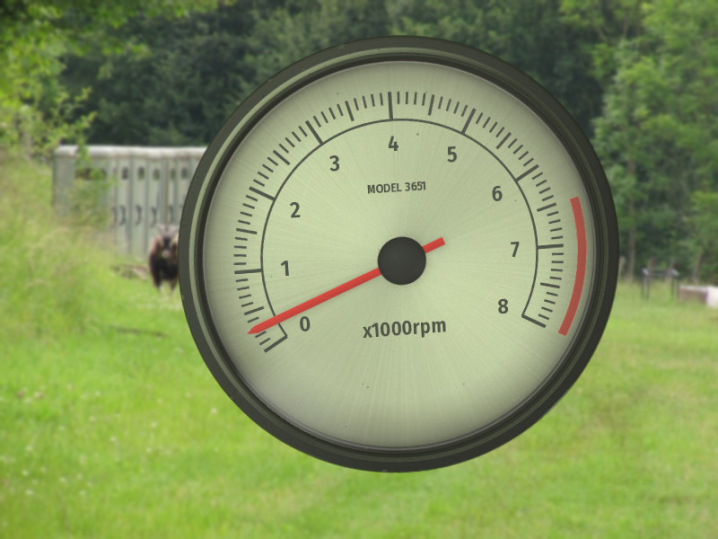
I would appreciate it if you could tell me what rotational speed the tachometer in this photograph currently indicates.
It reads 300 rpm
